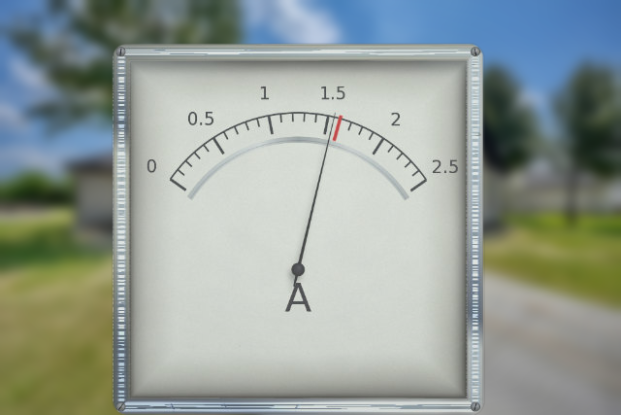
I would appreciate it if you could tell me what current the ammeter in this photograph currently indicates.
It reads 1.55 A
